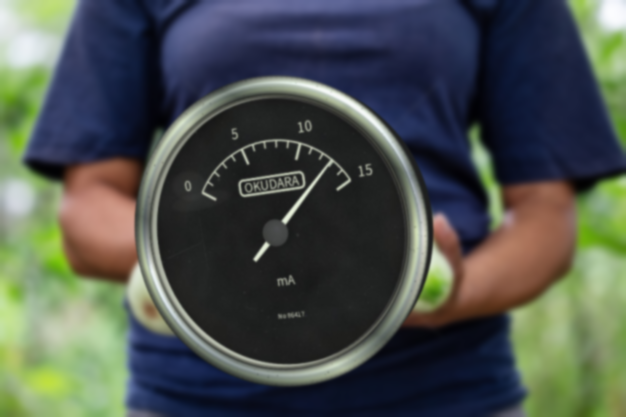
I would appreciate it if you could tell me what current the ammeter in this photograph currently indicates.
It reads 13 mA
